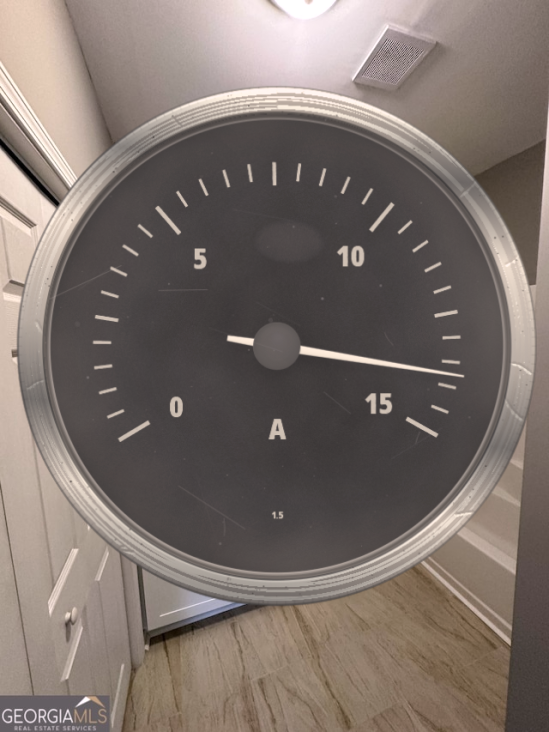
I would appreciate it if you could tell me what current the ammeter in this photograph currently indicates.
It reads 13.75 A
